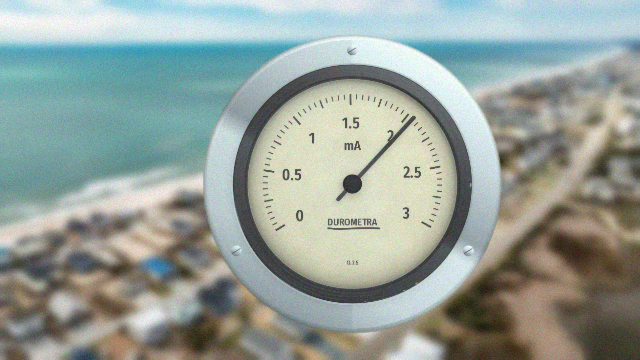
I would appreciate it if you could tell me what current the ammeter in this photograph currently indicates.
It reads 2.05 mA
